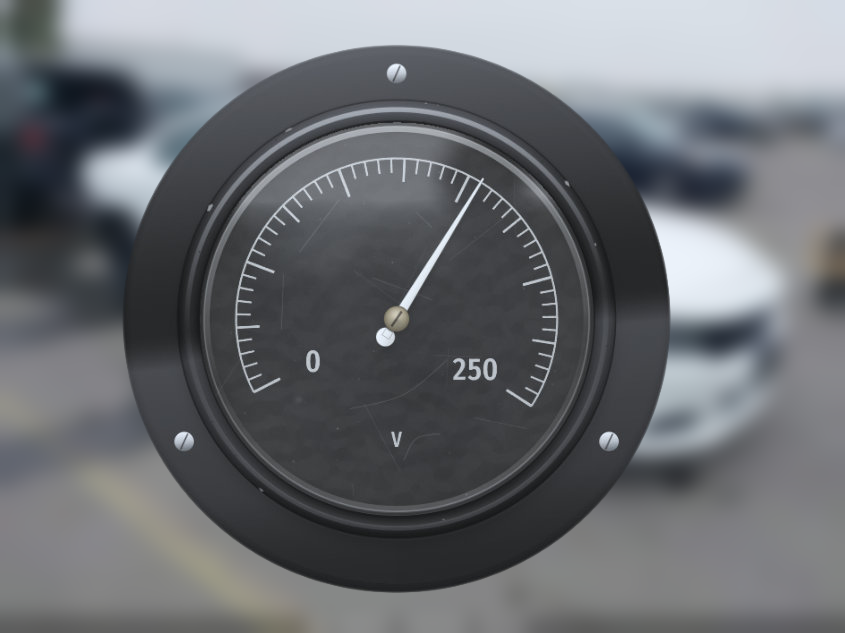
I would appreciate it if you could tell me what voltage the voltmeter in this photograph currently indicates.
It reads 155 V
